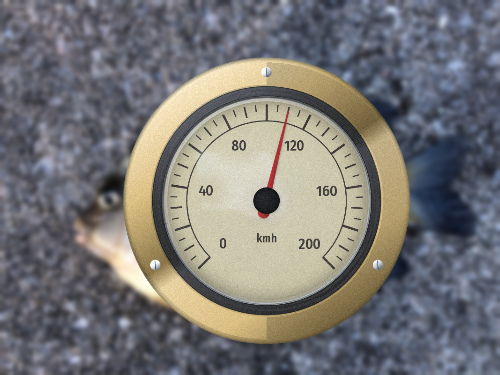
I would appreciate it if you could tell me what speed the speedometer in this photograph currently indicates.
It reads 110 km/h
